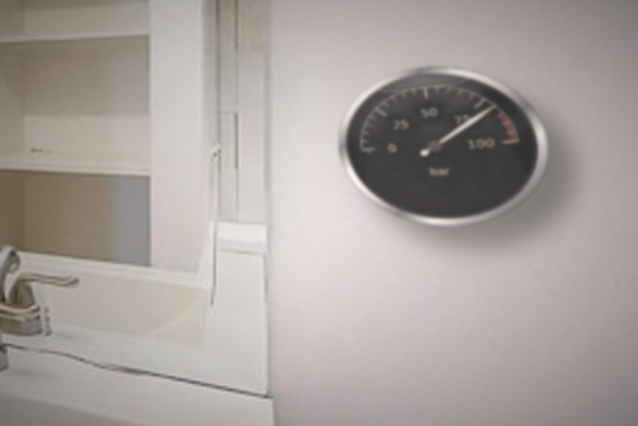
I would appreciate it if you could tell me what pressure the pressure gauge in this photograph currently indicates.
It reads 80 bar
